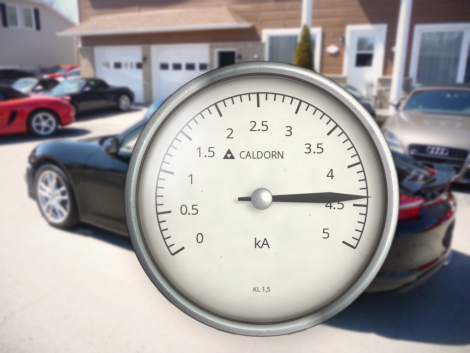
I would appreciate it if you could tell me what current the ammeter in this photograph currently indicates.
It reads 4.4 kA
